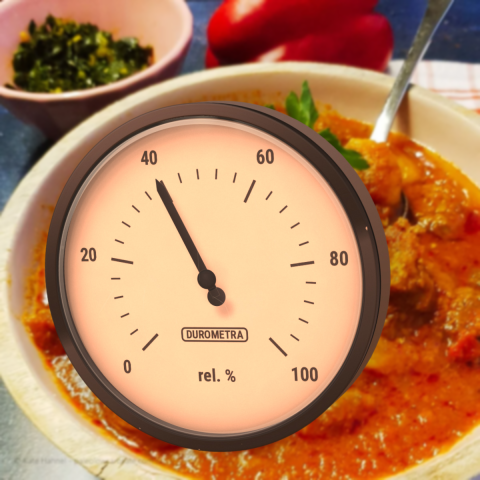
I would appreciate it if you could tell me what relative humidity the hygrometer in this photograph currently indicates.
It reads 40 %
